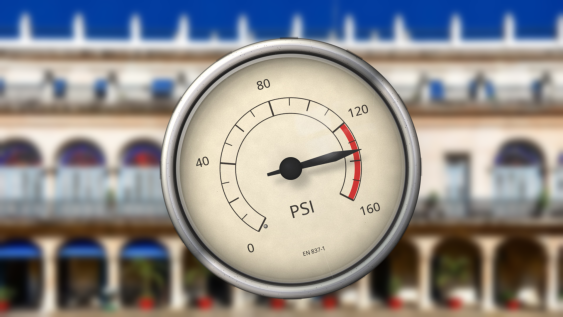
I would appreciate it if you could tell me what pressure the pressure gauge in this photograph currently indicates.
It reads 135 psi
